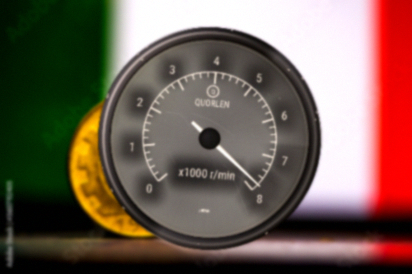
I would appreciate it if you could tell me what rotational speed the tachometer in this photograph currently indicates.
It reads 7800 rpm
